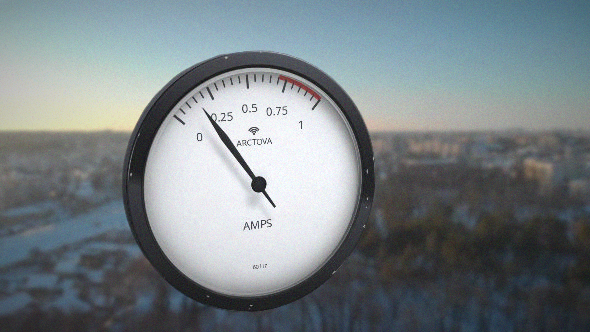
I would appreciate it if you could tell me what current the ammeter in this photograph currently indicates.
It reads 0.15 A
